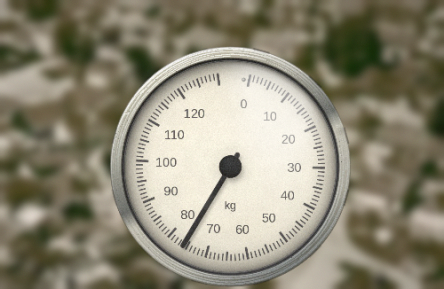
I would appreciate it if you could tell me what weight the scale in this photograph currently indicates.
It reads 76 kg
